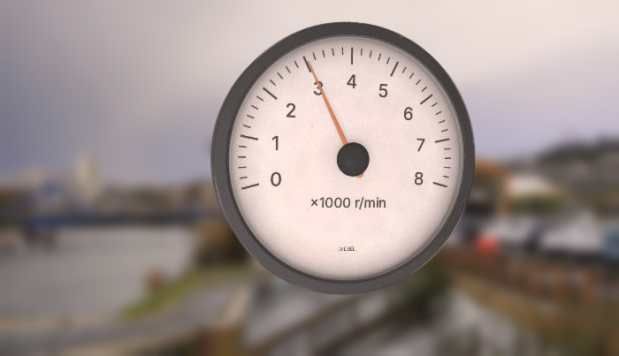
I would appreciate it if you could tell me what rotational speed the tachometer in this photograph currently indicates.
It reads 3000 rpm
